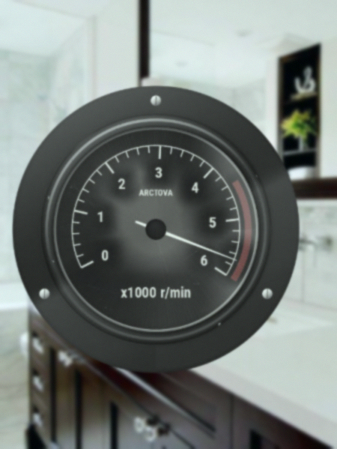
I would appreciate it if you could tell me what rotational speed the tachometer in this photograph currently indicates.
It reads 5700 rpm
